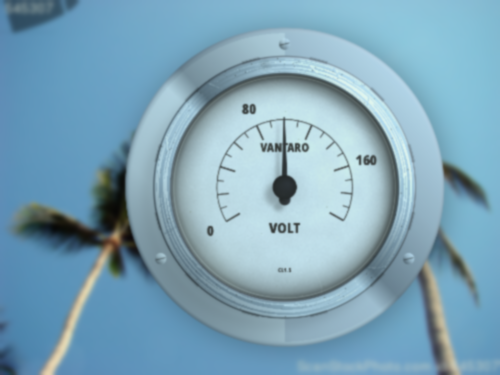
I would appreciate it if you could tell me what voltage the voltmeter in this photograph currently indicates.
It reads 100 V
